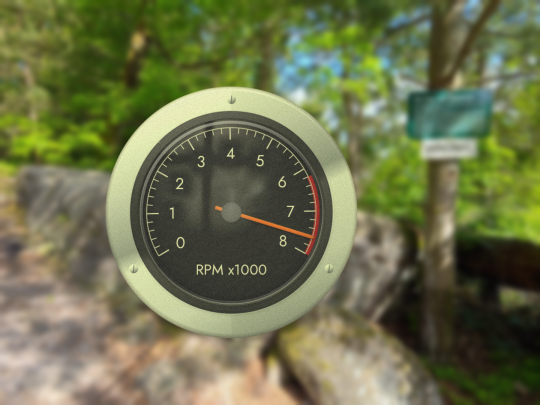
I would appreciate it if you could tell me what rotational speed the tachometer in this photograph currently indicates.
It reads 7600 rpm
